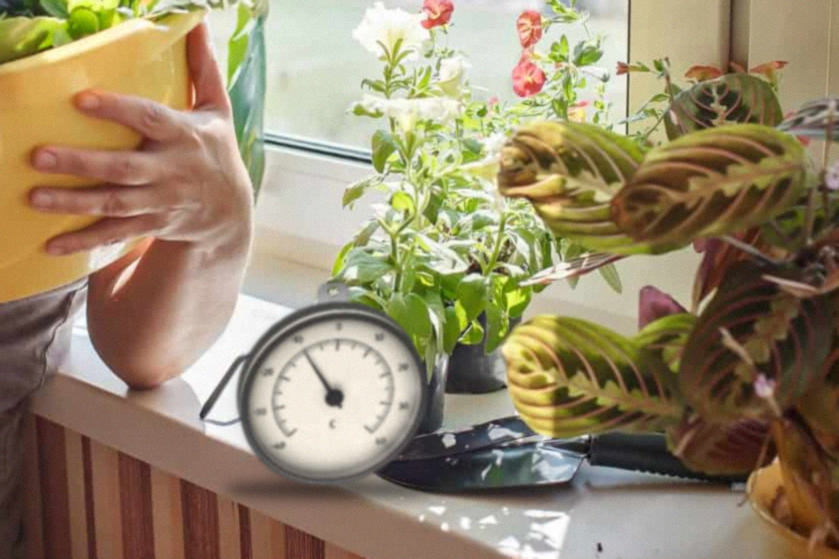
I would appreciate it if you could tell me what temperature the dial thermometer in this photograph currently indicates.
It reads -10 °C
